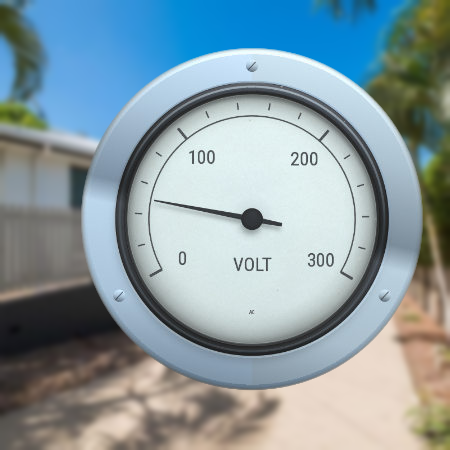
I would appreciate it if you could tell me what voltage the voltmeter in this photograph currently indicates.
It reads 50 V
